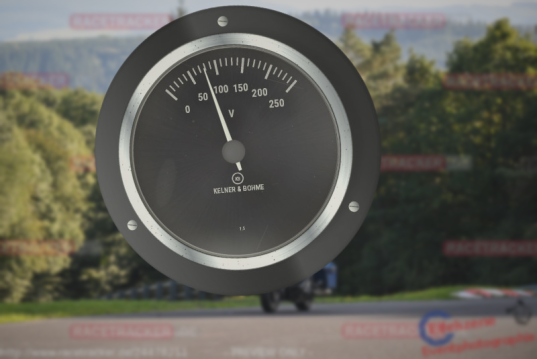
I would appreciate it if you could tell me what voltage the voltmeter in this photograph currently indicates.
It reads 80 V
